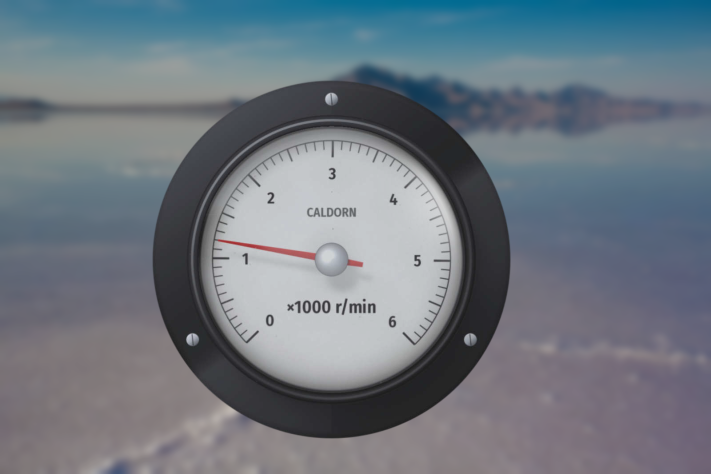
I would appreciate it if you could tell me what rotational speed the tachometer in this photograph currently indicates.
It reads 1200 rpm
